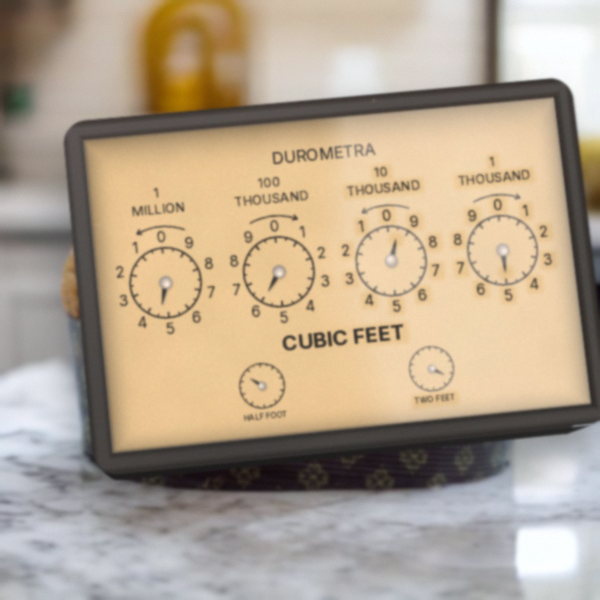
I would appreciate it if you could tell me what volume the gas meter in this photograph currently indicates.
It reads 459500 ft³
